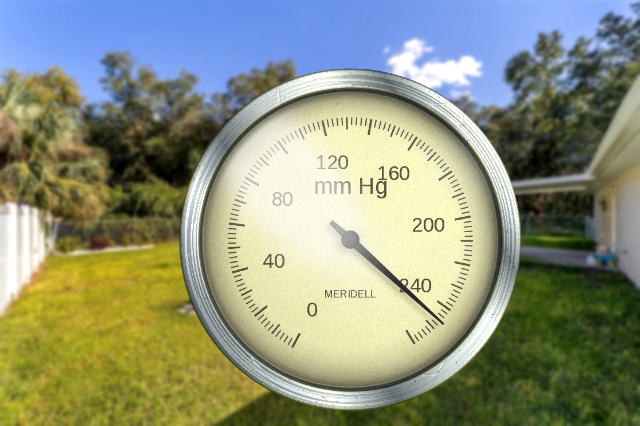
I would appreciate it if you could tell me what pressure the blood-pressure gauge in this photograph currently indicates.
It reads 246 mmHg
